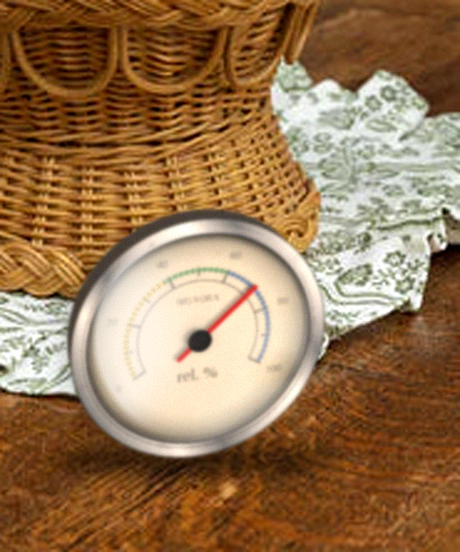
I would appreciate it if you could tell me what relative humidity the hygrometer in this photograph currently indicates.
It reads 70 %
